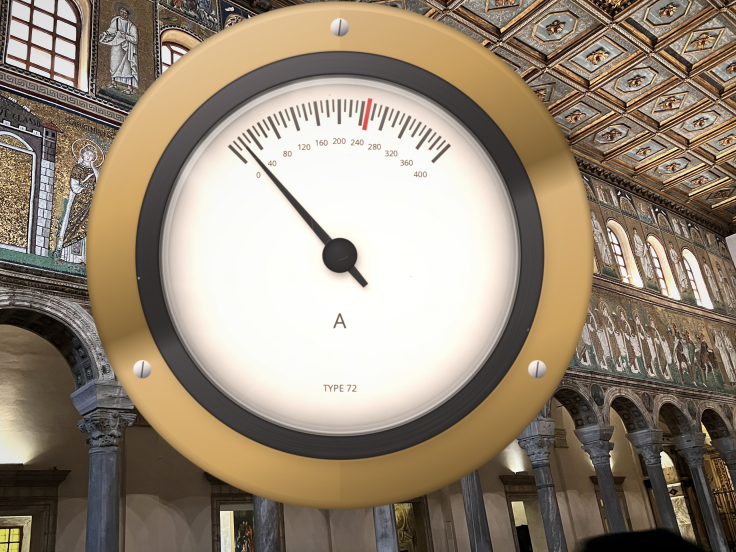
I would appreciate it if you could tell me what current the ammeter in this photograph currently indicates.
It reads 20 A
